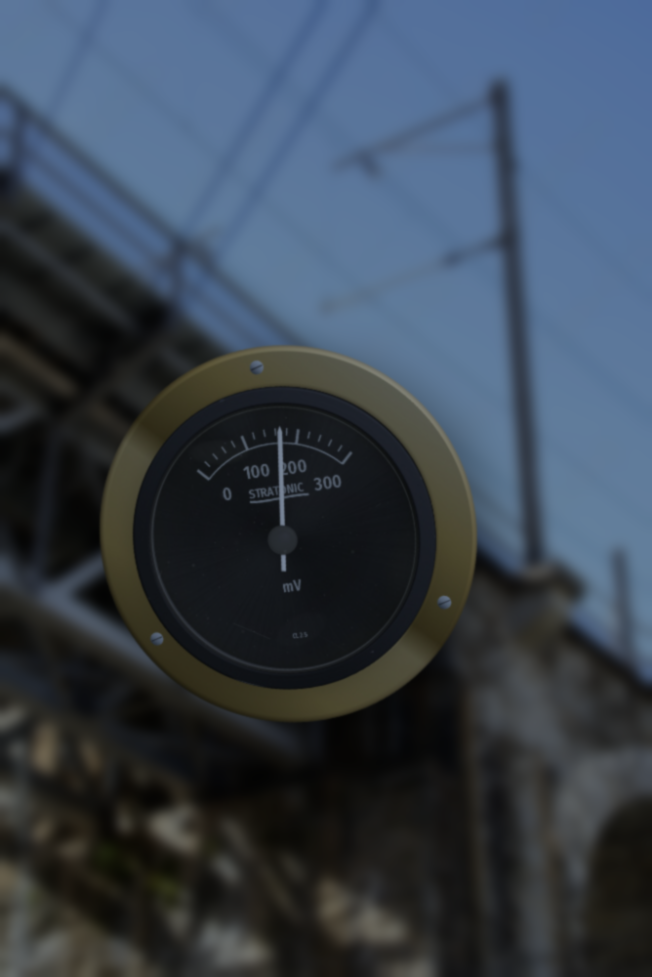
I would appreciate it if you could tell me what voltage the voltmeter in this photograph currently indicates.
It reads 170 mV
